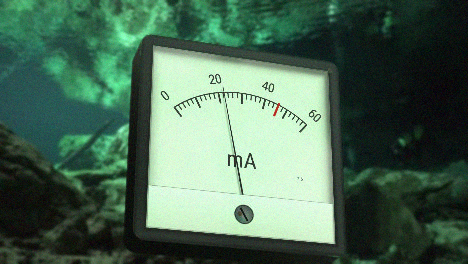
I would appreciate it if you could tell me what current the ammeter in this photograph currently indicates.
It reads 22 mA
